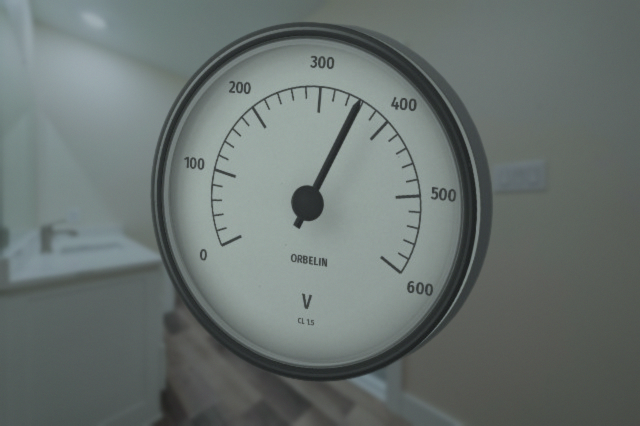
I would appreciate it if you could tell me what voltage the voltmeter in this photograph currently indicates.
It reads 360 V
